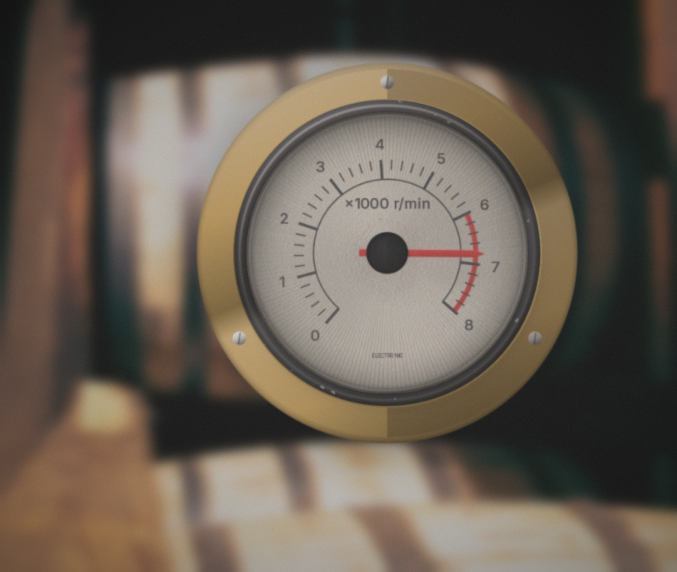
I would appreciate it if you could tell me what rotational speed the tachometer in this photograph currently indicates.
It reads 6800 rpm
